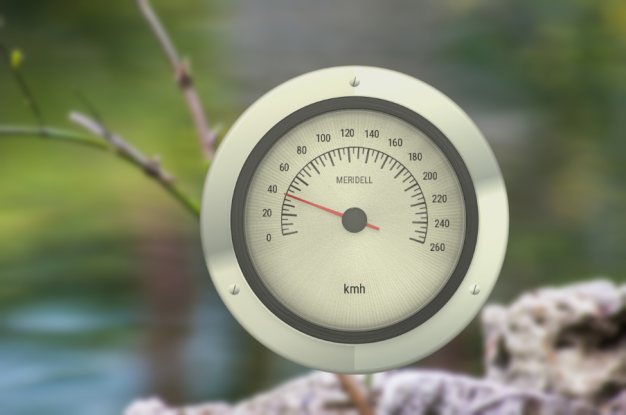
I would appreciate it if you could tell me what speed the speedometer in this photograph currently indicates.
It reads 40 km/h
